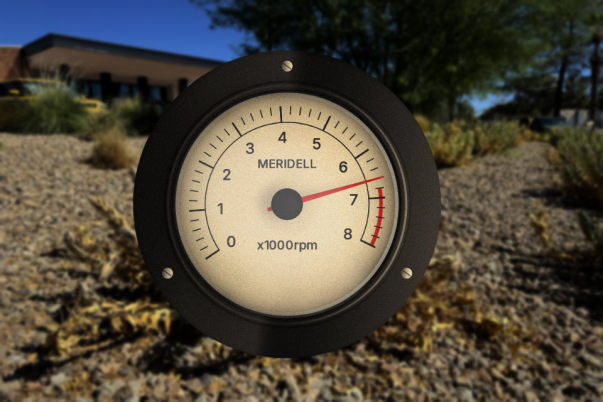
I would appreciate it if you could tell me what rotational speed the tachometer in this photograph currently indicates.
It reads 6600 rpm
